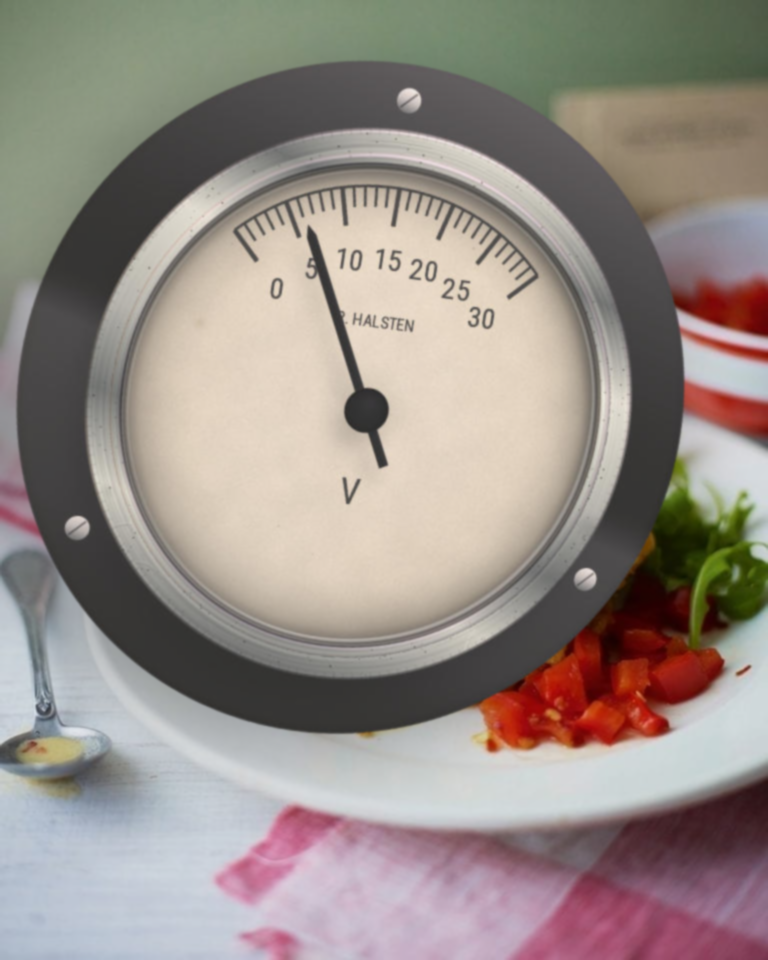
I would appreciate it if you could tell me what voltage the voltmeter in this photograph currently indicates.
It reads 6 V
